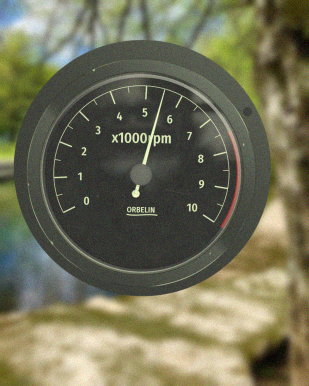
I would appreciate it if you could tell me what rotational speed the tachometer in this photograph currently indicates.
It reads 5500 rpm
